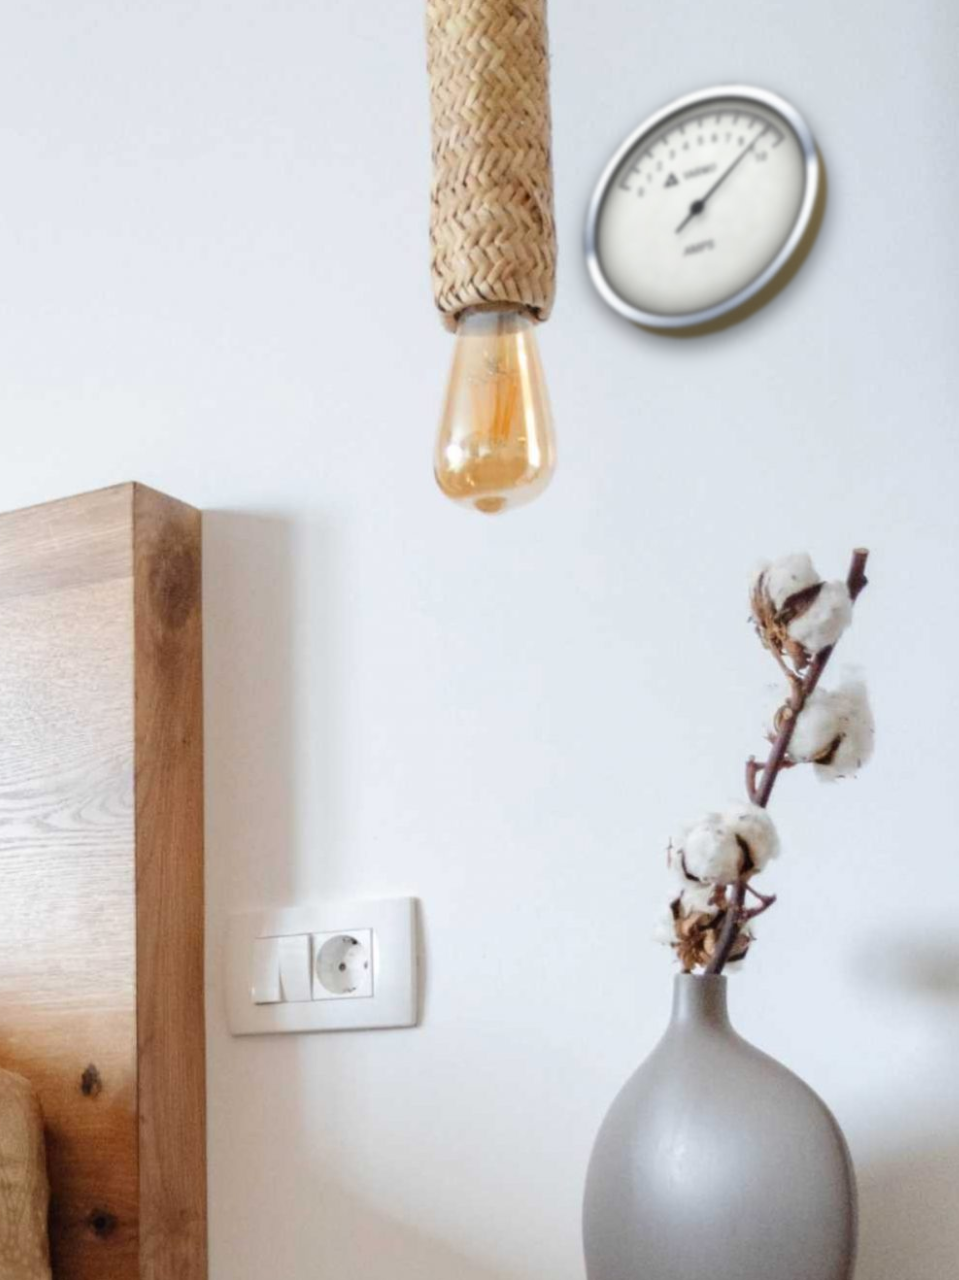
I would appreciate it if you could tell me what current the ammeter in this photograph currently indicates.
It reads 9 A
